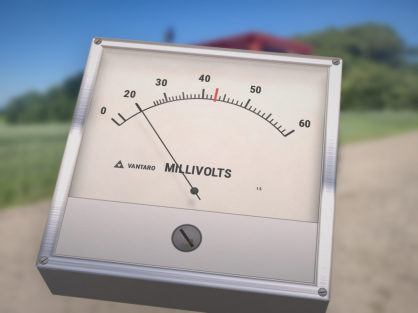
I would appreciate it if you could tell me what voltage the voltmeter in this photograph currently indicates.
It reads 20 mV
